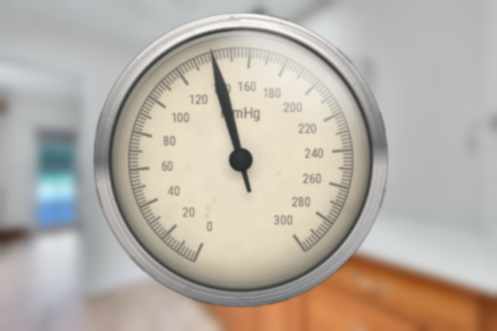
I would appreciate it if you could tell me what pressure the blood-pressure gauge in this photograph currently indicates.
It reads 140 mmHg
